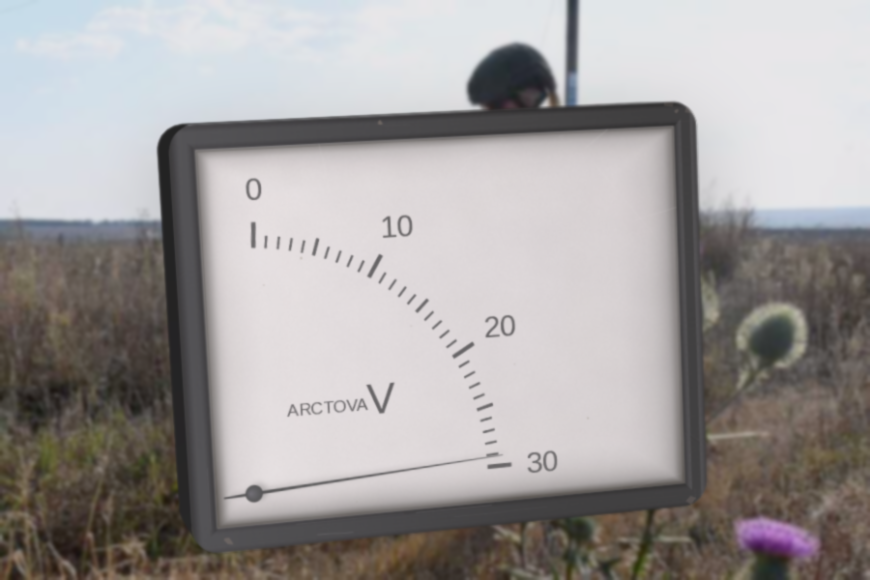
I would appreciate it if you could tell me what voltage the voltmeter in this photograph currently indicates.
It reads 29 V
